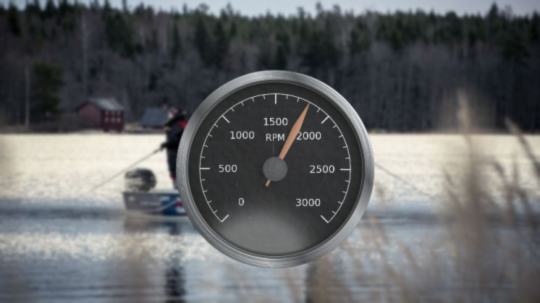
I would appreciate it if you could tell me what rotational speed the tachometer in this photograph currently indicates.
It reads 1800 rpm
